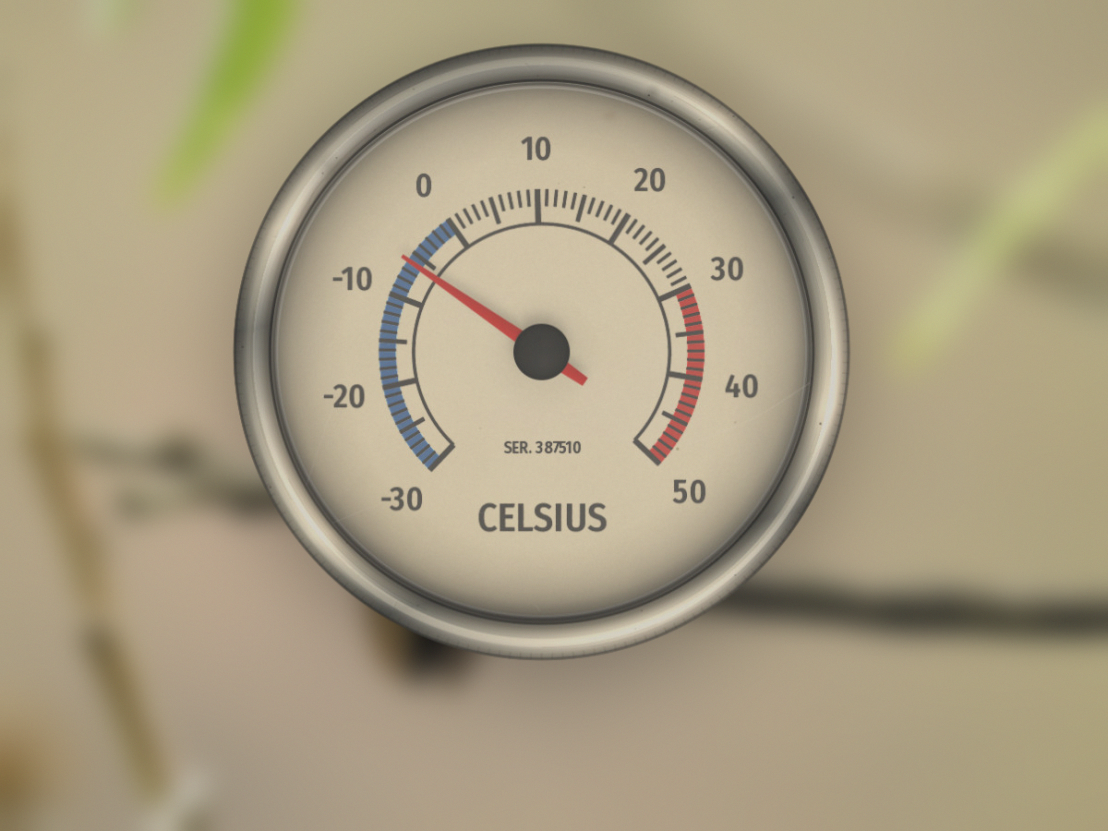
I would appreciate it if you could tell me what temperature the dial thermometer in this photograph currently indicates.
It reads -6 °C
